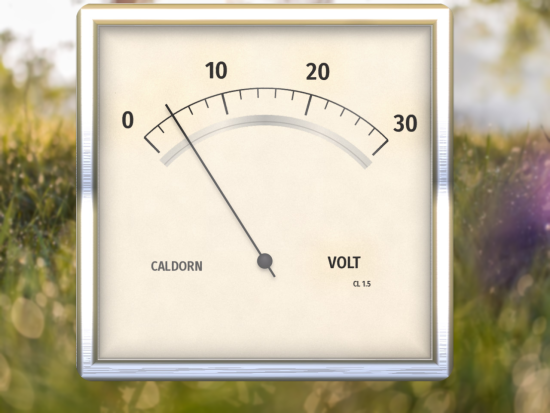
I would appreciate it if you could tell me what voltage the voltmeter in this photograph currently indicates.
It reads 4 V
